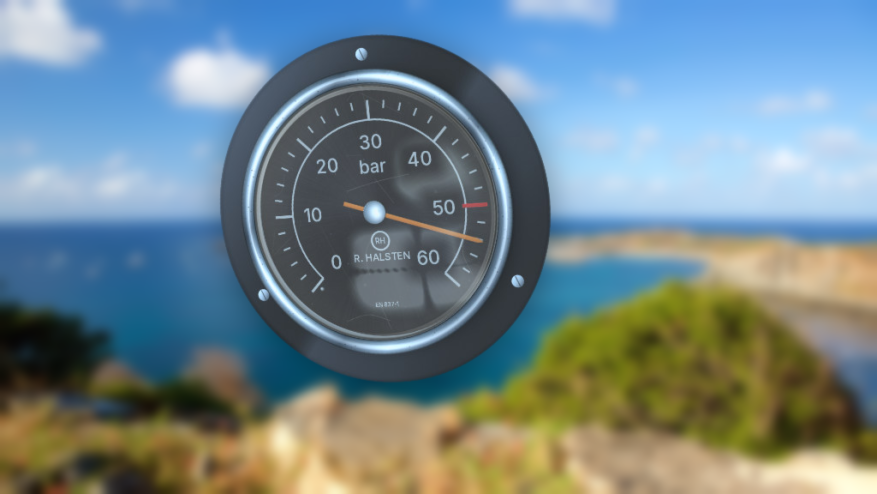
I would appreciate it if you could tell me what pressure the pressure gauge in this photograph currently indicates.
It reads 54 bar
